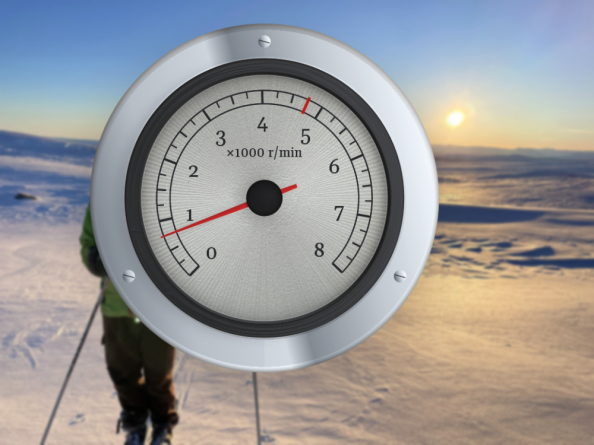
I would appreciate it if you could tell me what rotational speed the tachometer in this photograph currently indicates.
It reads 750 rpm
